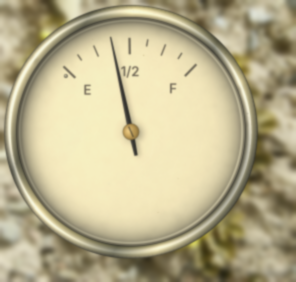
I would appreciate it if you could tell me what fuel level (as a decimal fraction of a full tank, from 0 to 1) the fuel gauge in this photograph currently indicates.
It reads 0.375
